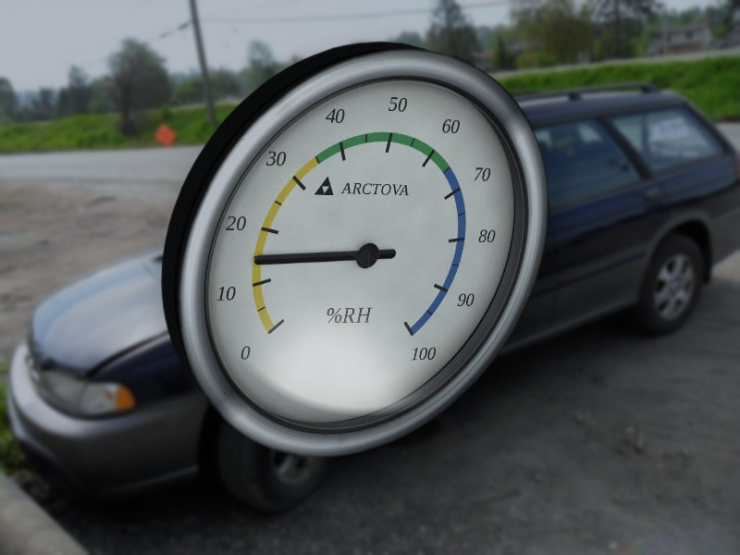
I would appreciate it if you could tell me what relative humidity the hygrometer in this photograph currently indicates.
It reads 15 %
